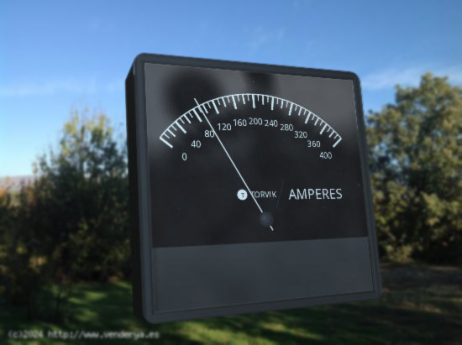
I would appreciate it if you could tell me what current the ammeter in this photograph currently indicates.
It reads 90 A
